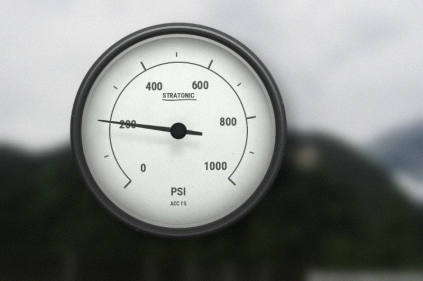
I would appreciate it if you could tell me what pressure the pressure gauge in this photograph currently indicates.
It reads 200 psi
